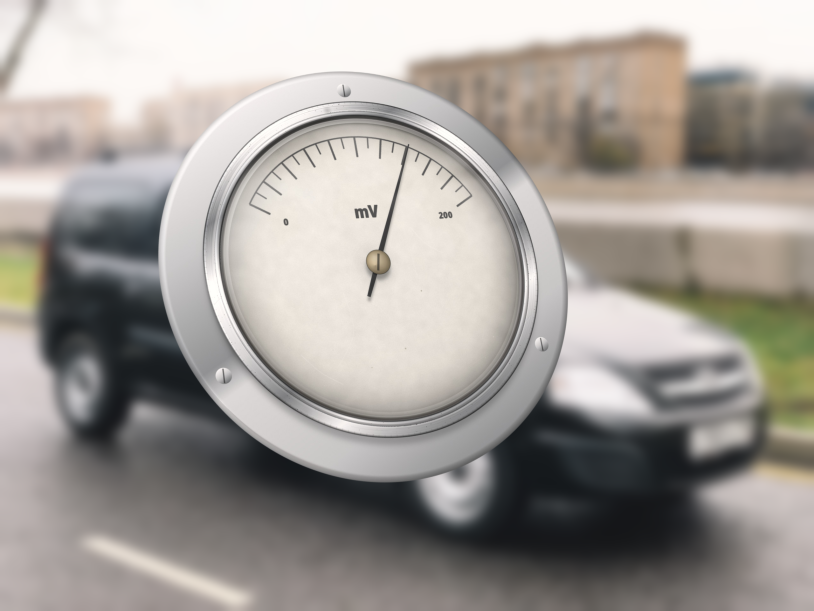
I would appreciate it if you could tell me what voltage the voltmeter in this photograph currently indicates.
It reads 140 mV
